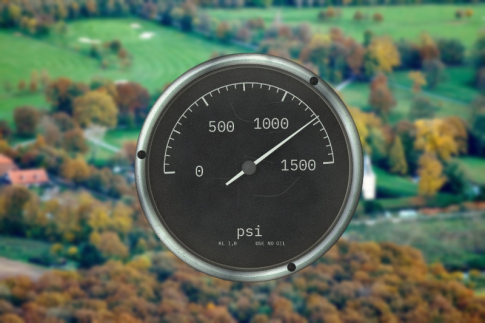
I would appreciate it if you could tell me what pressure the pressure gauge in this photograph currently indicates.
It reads 1225 psi
